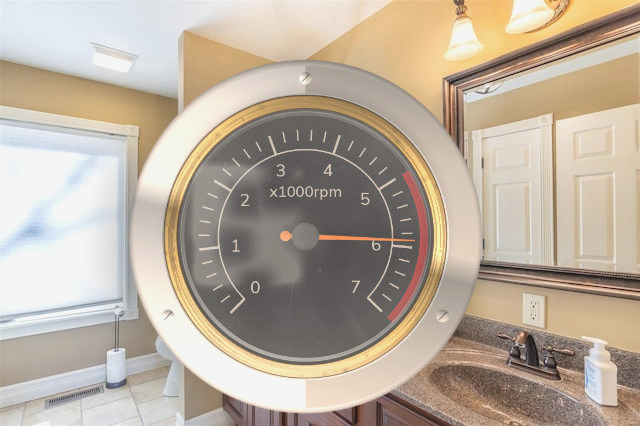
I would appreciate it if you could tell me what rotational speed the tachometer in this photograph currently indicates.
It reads 5900 rpm
